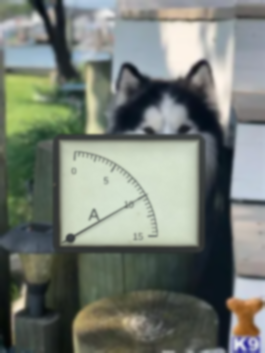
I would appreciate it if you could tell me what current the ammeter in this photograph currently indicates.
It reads 10 A
